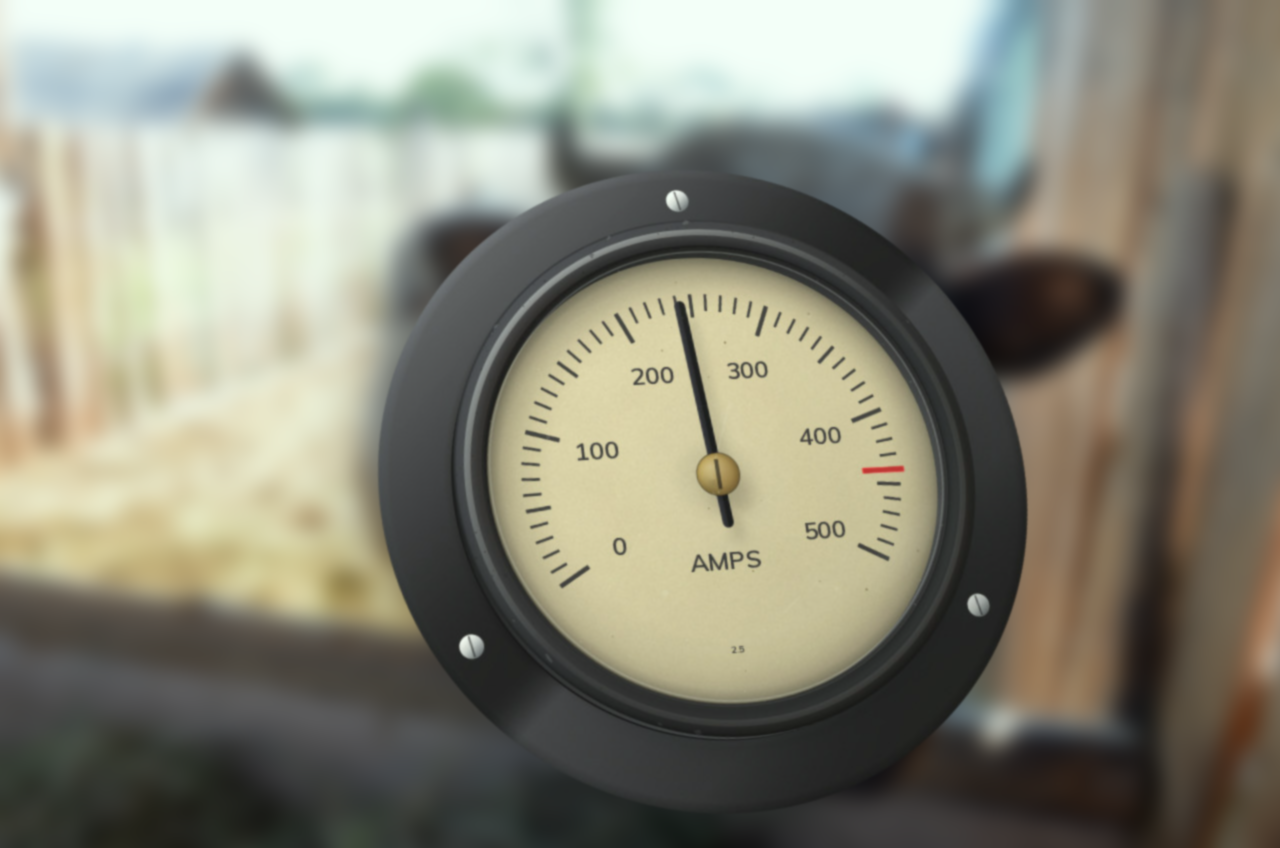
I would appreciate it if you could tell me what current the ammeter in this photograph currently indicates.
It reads 240 A
